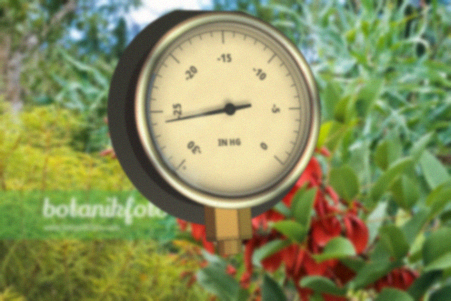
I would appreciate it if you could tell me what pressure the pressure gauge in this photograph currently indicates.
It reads -26 inHg
